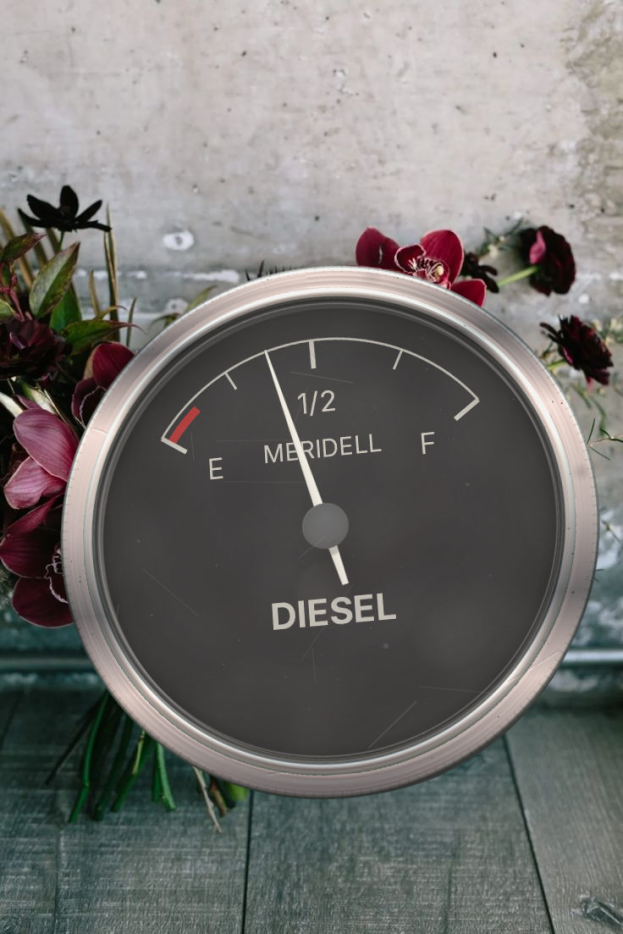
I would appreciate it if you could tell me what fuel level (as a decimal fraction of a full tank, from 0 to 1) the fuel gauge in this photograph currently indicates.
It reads 0.375
